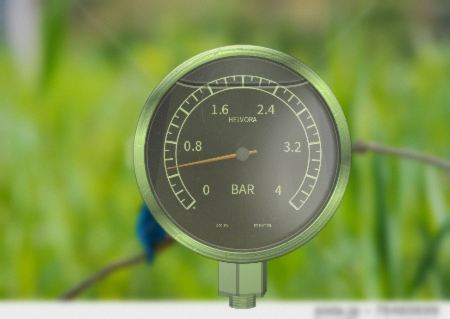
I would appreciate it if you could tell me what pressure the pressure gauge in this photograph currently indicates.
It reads 0.5 bar
